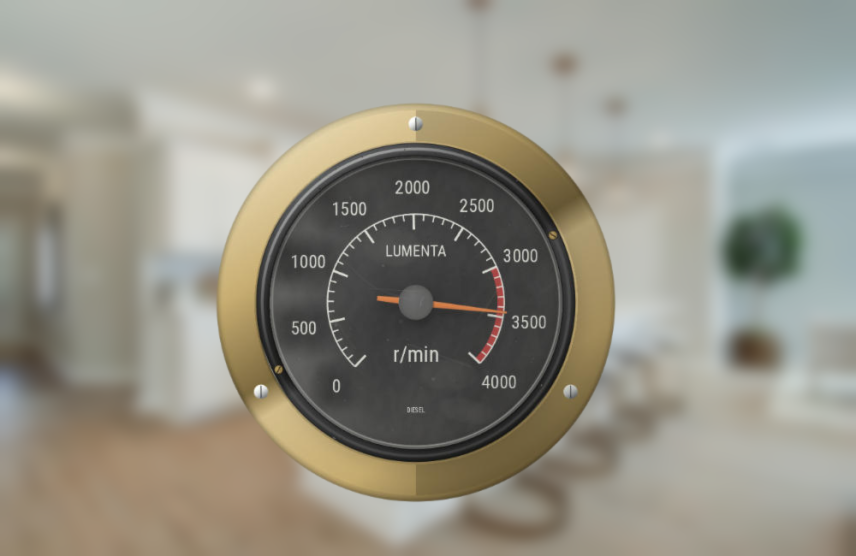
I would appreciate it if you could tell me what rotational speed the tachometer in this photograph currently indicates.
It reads 3450 rpm
